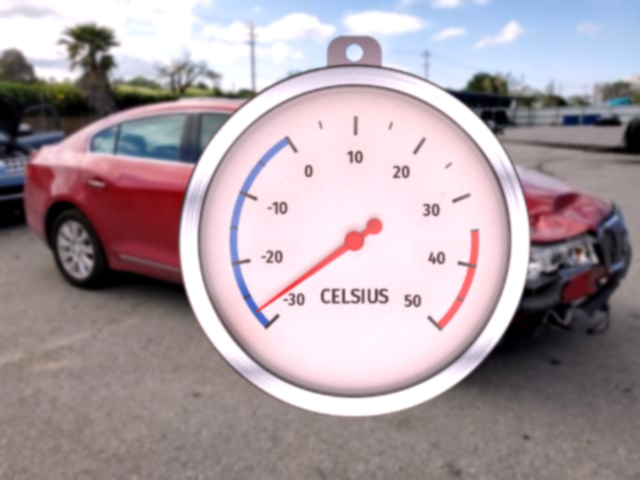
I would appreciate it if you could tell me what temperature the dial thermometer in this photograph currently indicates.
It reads -27.5 °C
